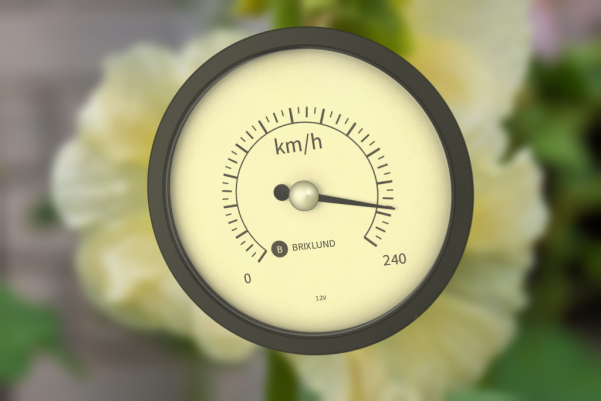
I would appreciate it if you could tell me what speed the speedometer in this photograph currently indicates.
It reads 215 km/h
